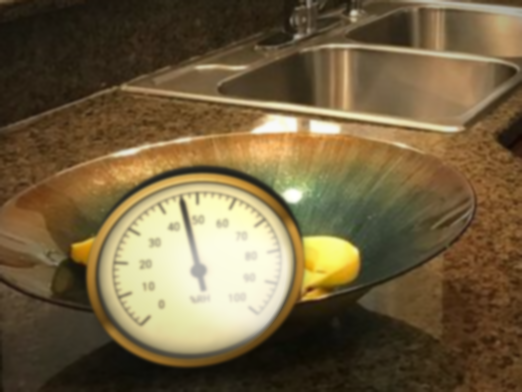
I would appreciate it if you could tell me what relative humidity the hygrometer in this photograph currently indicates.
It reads 46 %
